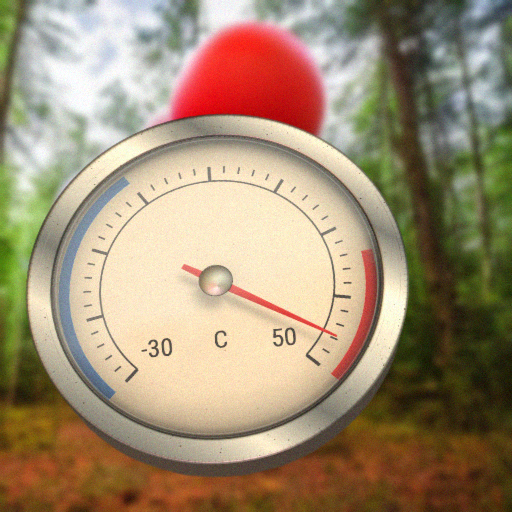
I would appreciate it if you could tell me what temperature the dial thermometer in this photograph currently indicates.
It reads 46 °C
